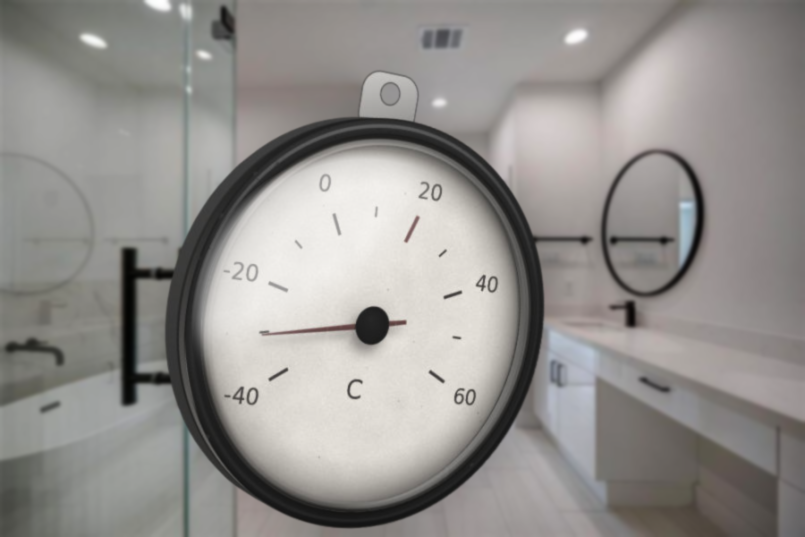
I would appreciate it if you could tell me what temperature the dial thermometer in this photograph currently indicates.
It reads -30 °C
